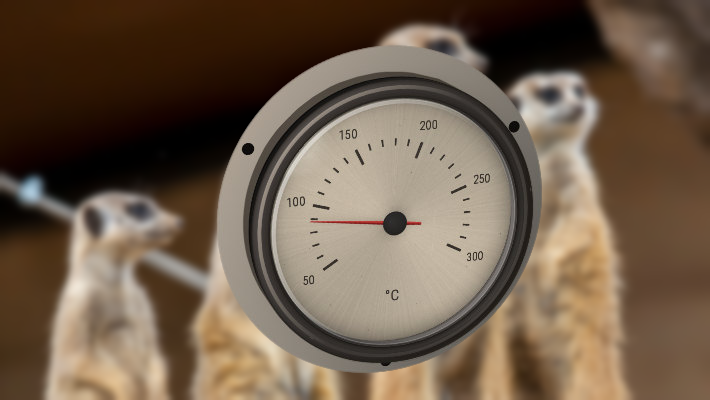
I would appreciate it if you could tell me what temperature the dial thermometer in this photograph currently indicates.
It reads 90 °C
